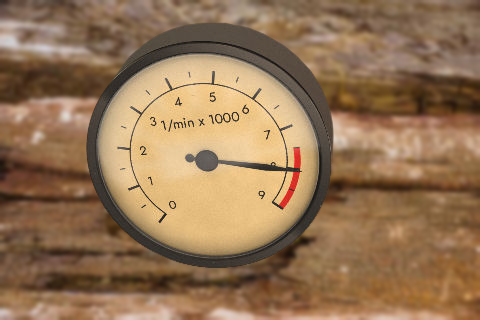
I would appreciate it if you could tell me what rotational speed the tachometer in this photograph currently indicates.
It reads 8000 rpm
